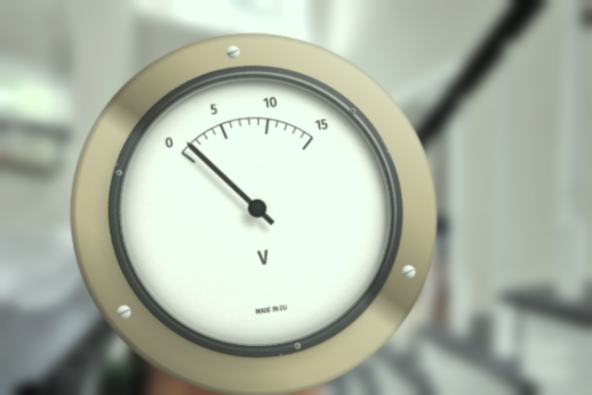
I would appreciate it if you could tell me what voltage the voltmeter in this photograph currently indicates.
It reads 1 V
